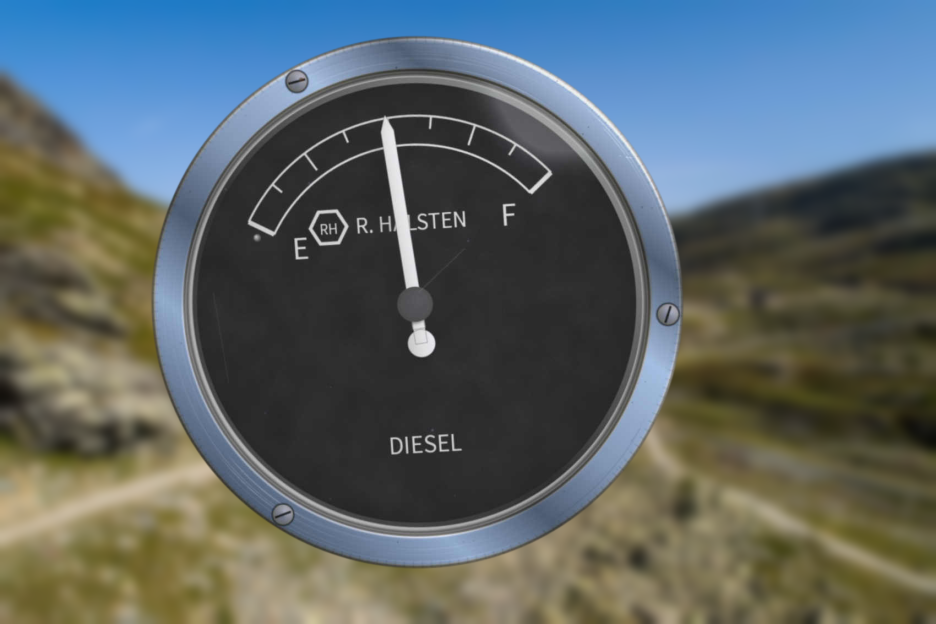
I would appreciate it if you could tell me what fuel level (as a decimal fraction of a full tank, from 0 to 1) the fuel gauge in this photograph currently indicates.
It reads 0.5
